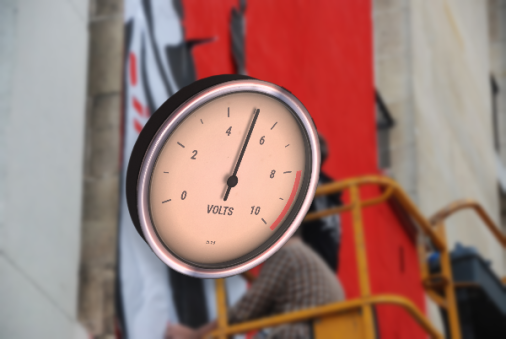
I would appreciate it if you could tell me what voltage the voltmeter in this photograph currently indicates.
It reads 5 V
